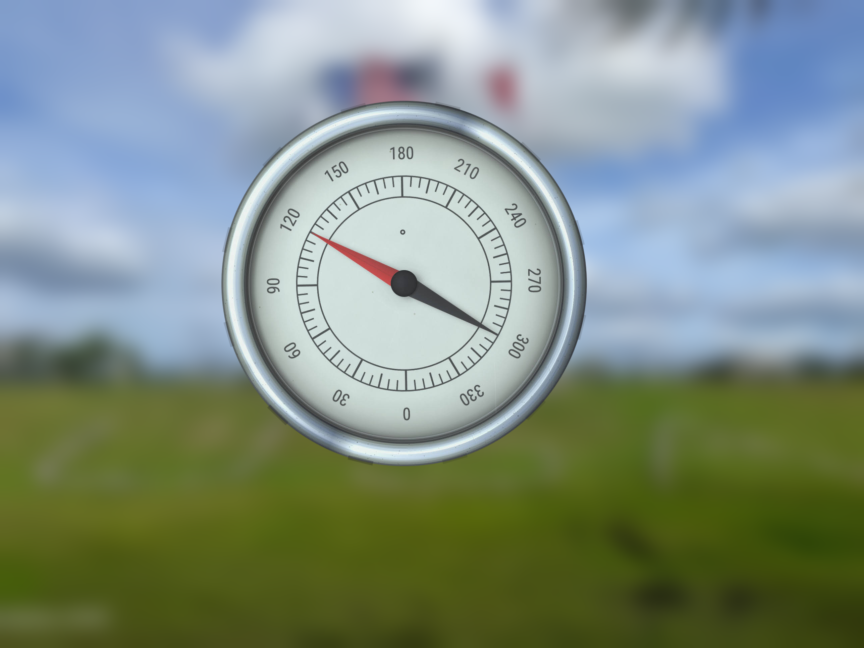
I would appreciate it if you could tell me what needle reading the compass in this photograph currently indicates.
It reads 120 °
